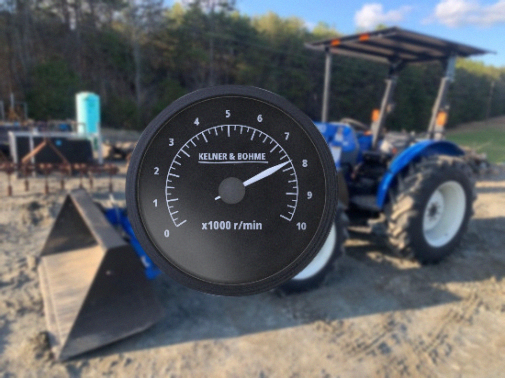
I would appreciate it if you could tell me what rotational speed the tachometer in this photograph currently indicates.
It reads 7750 rpm
